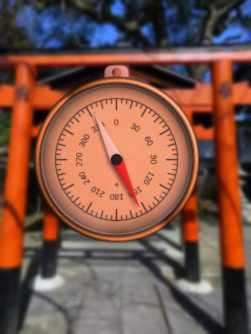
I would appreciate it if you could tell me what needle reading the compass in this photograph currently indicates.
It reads 155 °
